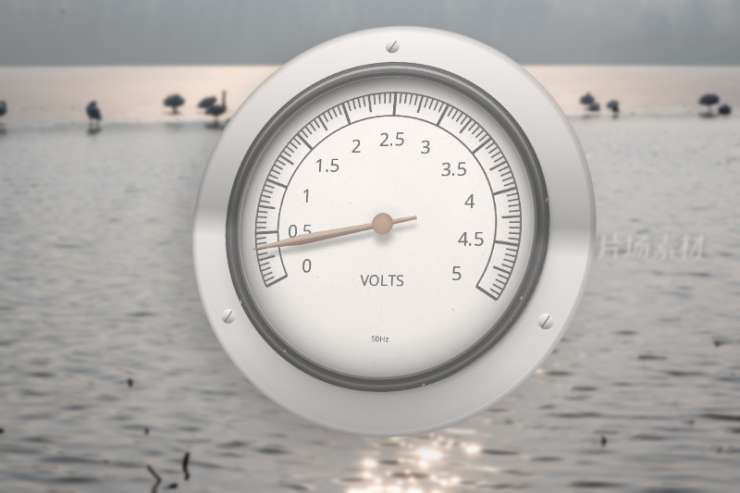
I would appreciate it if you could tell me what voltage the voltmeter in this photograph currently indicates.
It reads 0.35 V
